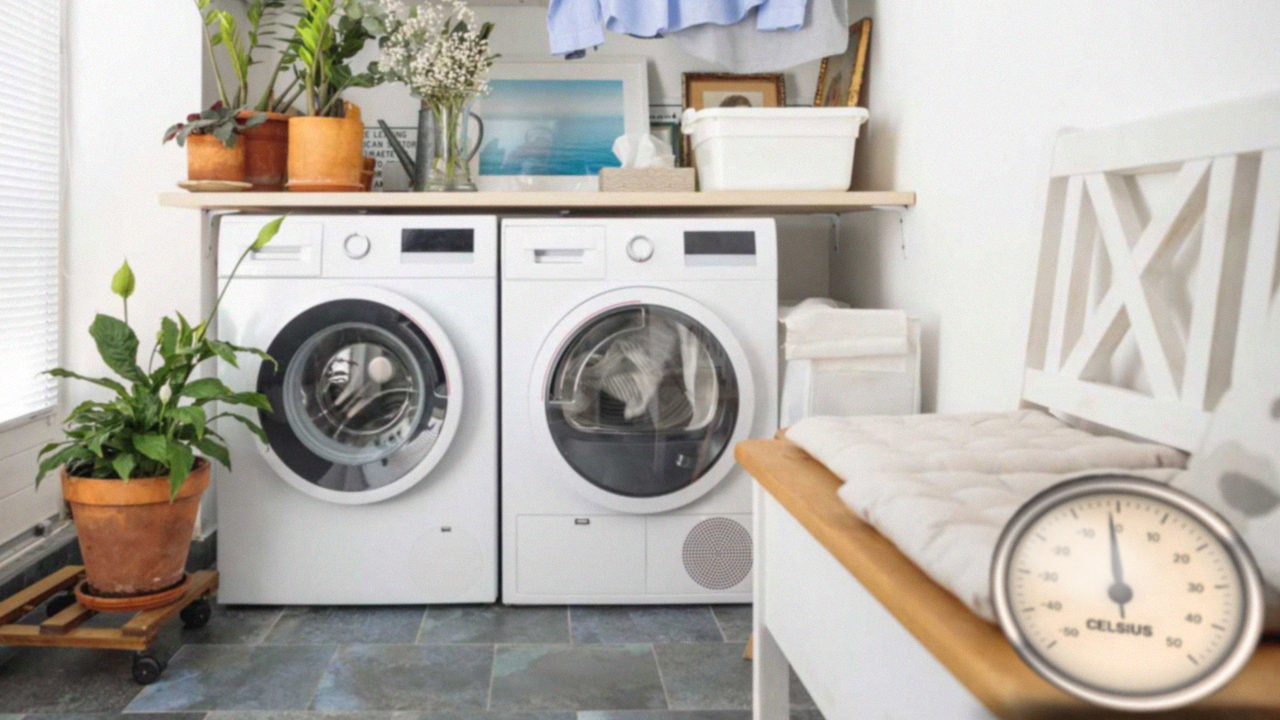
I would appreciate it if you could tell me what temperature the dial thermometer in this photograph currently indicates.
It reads -2 °C
